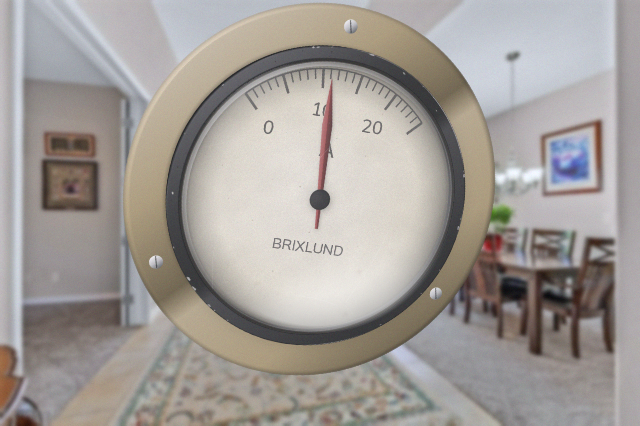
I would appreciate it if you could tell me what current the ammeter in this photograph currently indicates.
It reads 11 A
